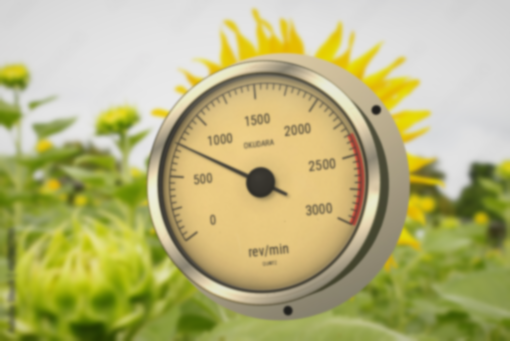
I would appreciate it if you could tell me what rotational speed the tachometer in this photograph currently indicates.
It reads 750 rpm
